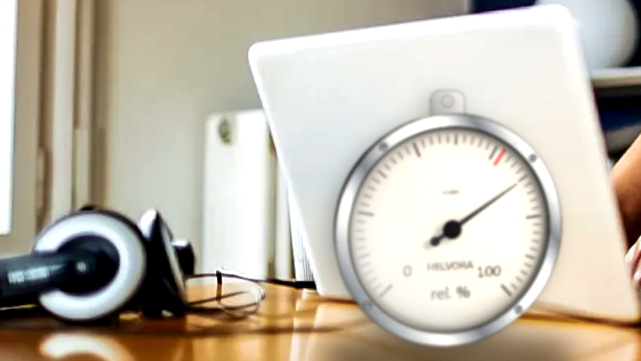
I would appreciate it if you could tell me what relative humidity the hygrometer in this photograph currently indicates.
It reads 70 %
